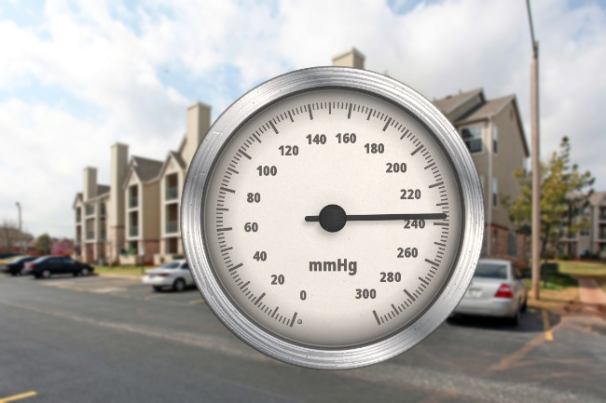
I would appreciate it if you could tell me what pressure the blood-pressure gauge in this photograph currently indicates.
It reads 236 mmHg
